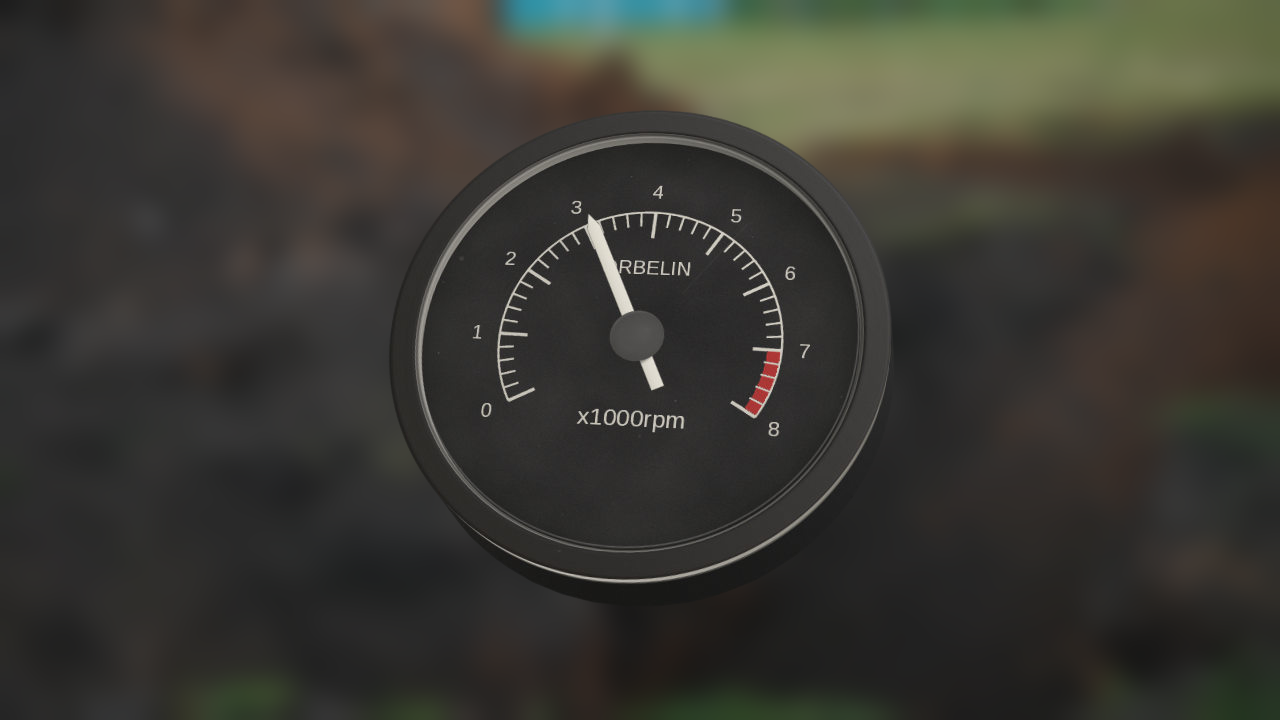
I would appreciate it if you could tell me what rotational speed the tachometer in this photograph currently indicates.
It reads 3100 rpm
